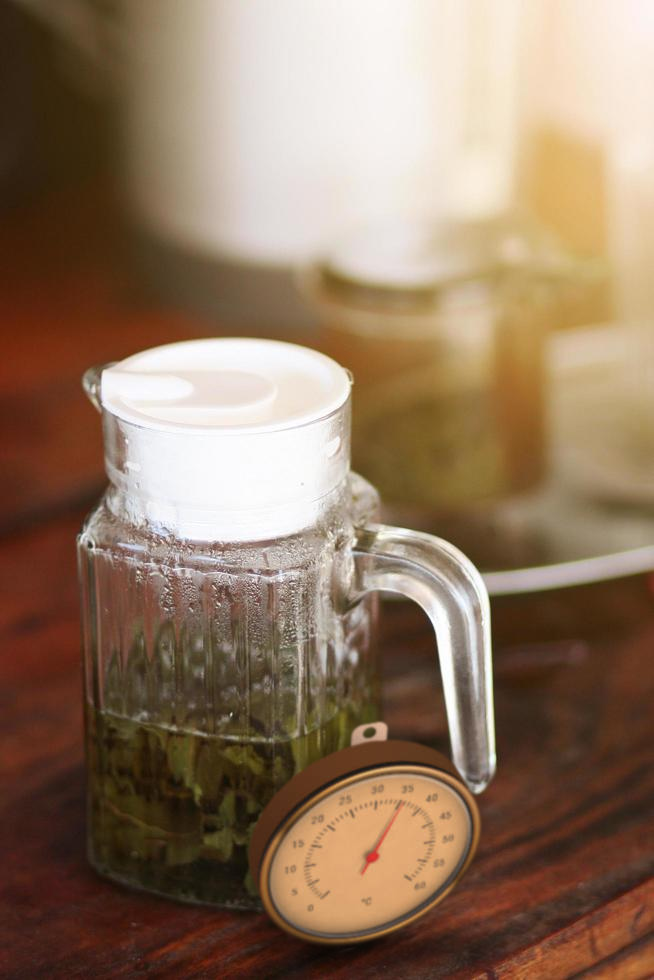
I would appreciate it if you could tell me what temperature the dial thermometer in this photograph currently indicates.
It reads 35 °C
